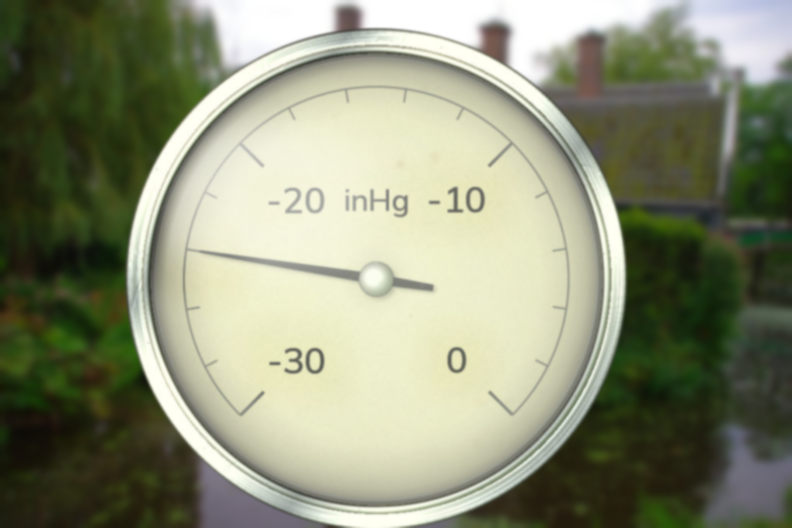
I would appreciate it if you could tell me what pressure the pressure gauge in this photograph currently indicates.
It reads -24 inHg
